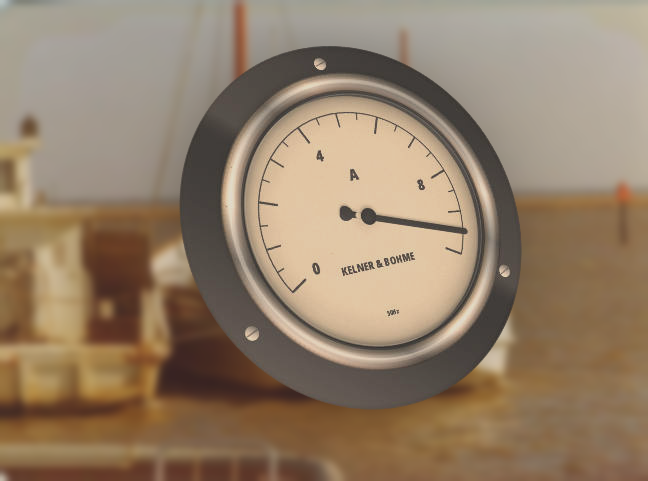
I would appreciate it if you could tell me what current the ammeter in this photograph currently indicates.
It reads 9.5 A
